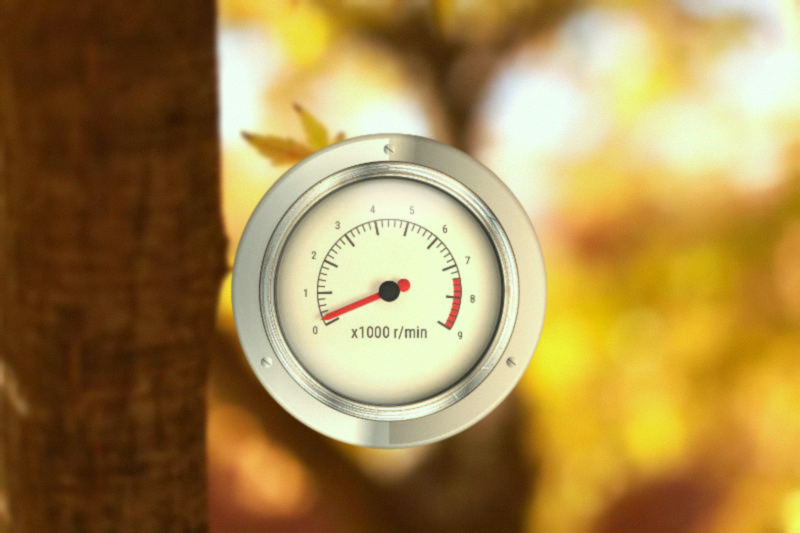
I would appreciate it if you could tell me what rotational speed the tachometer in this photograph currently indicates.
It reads 200 rpm
